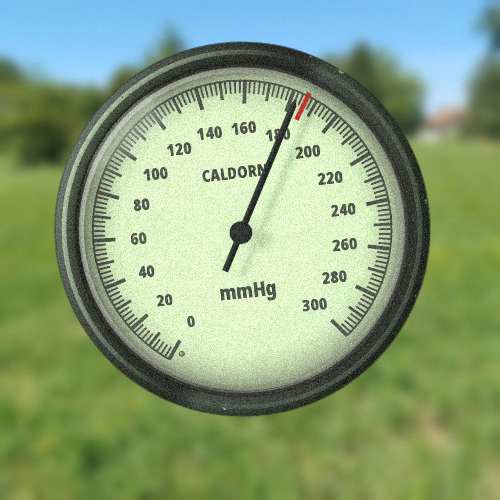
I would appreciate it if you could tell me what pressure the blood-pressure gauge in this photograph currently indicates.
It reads 182 mmHg
